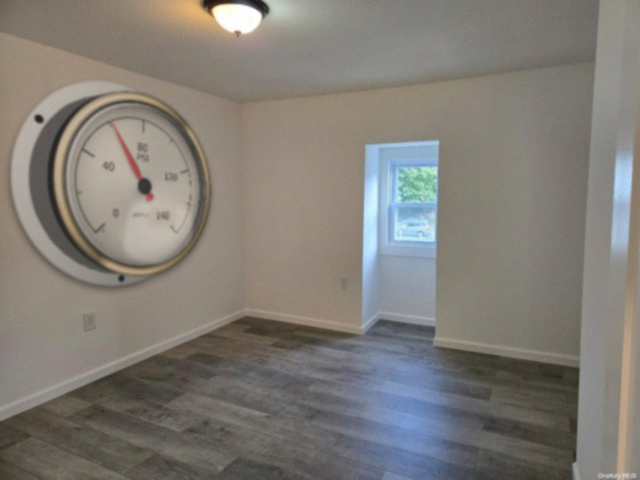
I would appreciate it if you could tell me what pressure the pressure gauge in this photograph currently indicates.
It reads 60 psi
